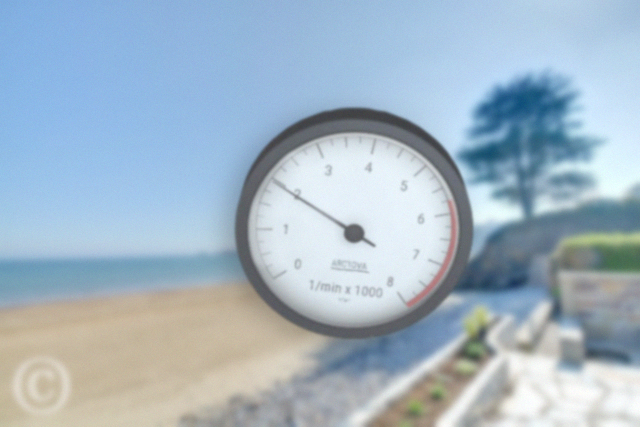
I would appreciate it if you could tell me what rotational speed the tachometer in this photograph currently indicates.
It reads 2000 rpm
